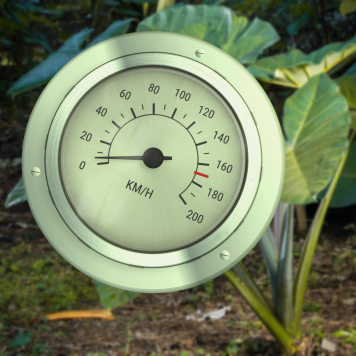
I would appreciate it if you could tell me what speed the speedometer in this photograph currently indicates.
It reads 5 km/h
